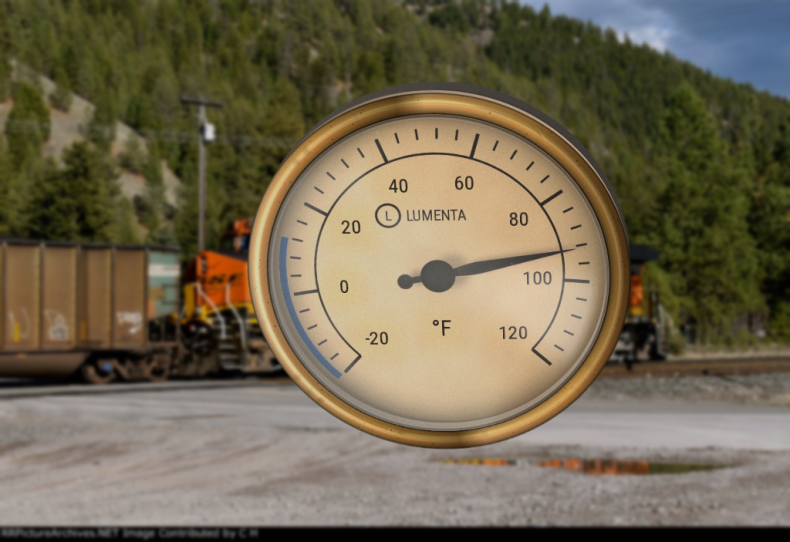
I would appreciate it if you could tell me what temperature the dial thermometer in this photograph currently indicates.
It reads 92 °F
